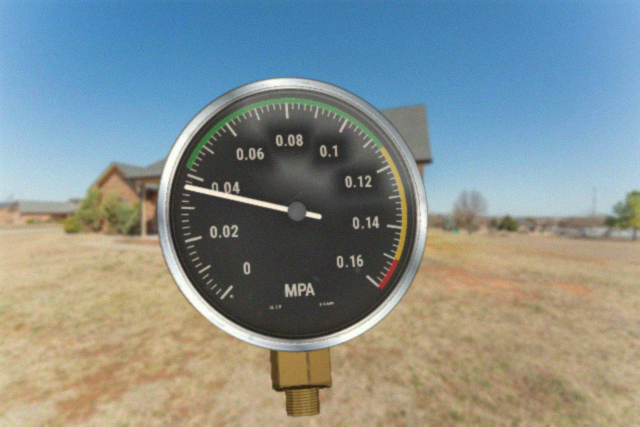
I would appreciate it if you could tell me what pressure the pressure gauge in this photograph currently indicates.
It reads 0.036 MPa
